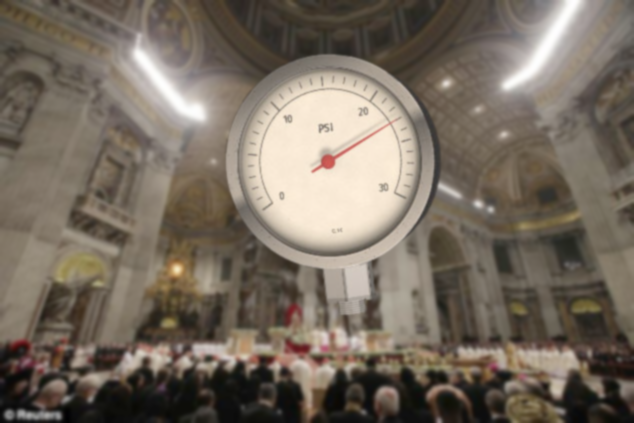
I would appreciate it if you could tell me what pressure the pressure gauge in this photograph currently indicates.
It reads 23 psi
